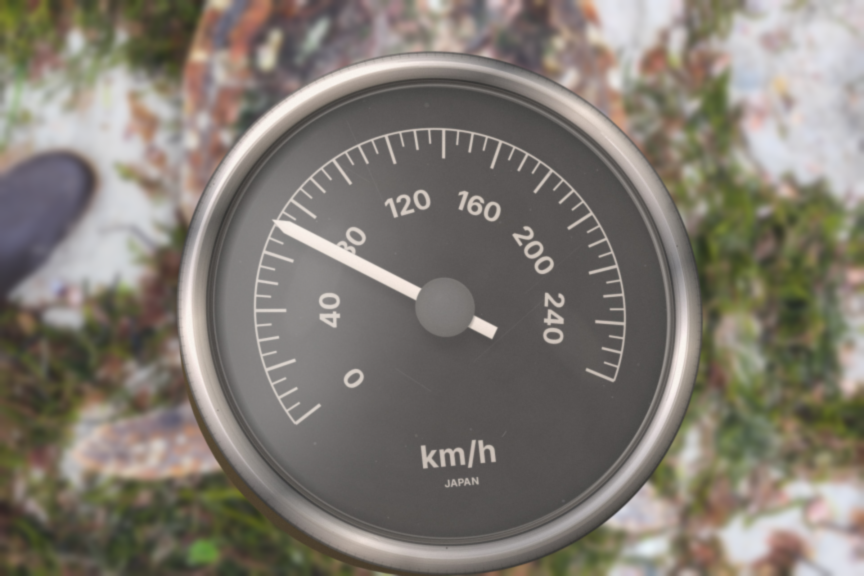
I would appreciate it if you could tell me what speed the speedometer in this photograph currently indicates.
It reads 70 km/h
